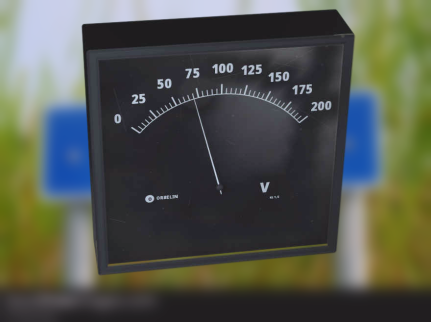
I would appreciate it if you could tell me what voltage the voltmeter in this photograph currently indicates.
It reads 70 V
